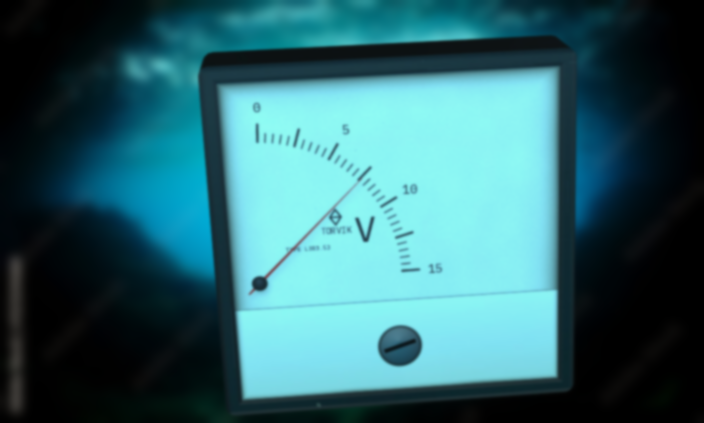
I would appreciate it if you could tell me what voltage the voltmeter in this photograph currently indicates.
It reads 7.5 V
